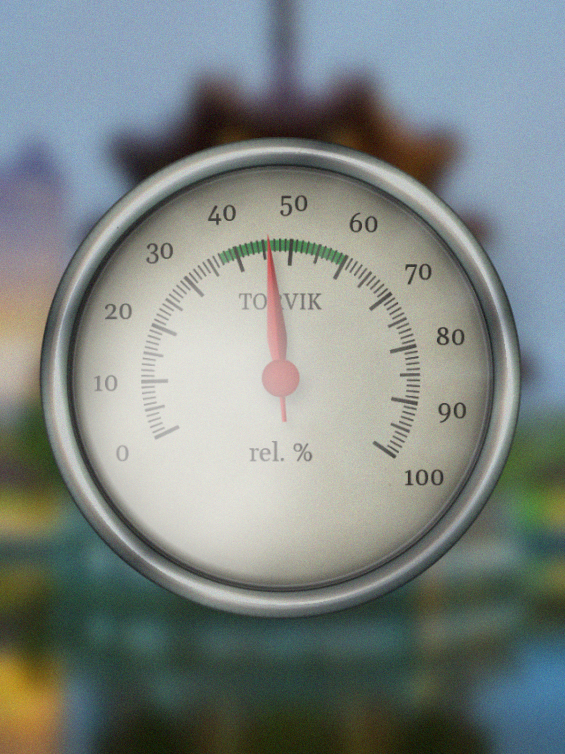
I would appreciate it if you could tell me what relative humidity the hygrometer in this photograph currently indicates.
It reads 46 %
